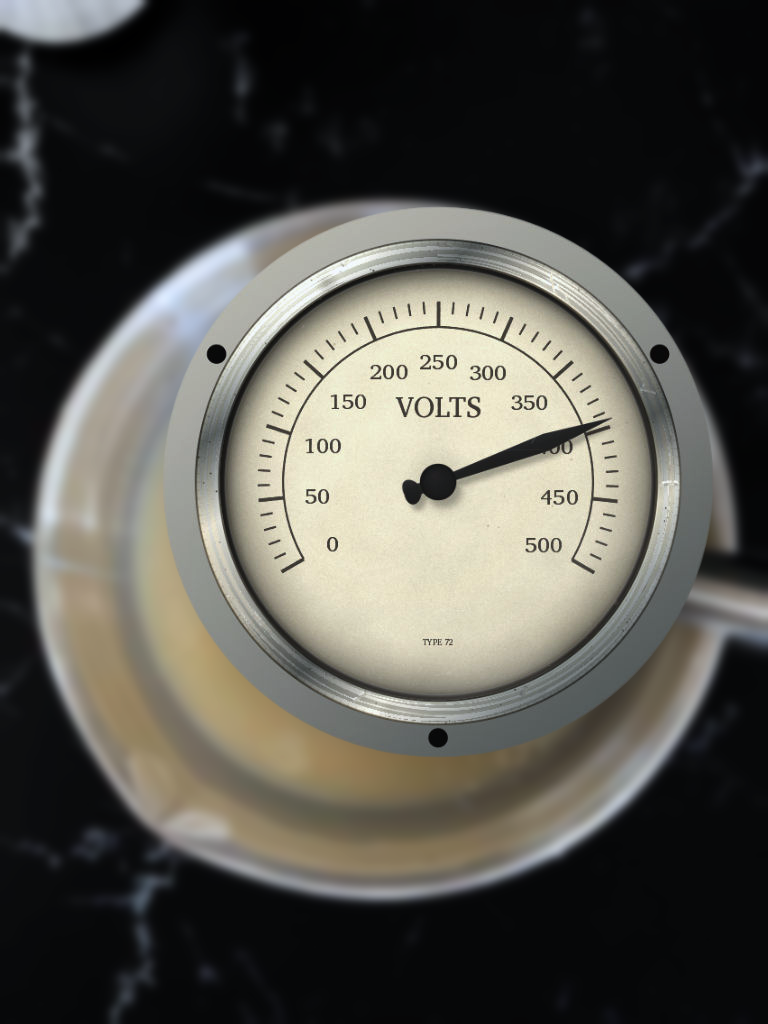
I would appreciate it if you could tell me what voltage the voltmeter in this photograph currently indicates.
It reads 395 V
